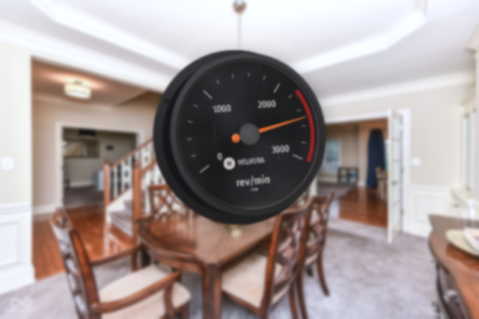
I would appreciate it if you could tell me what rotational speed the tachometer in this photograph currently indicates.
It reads 2500 rpm
